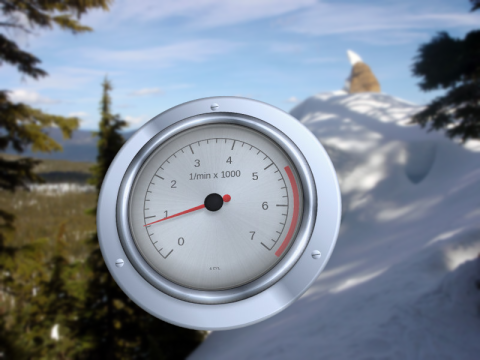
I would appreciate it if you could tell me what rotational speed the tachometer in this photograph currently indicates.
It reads 800 rpm
